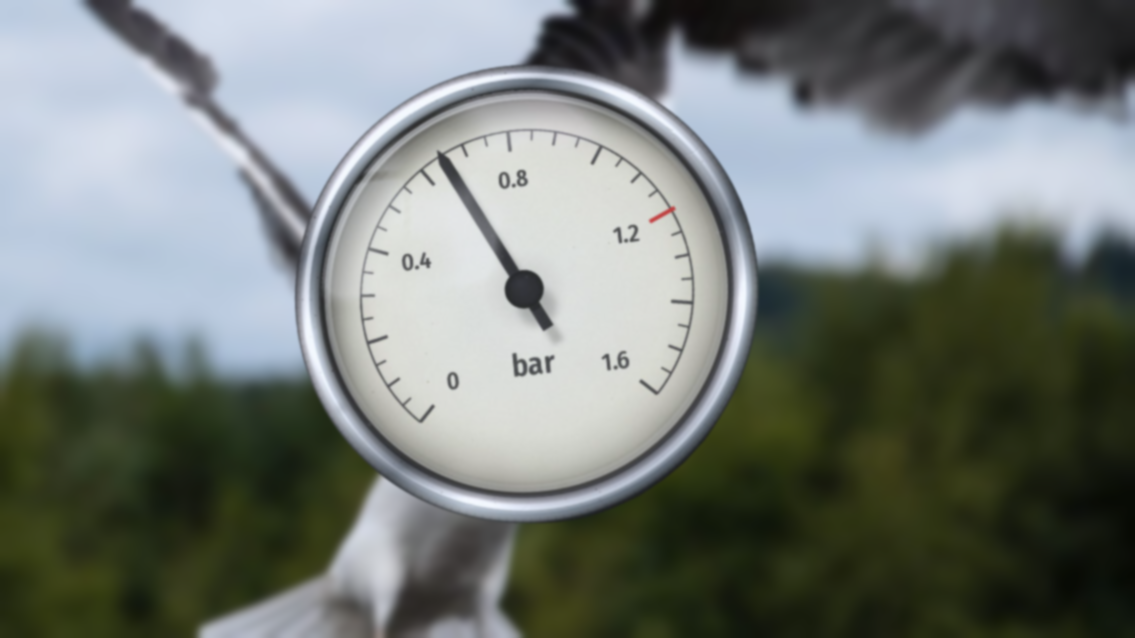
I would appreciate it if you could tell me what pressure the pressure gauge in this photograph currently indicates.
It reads 0.65 bar
